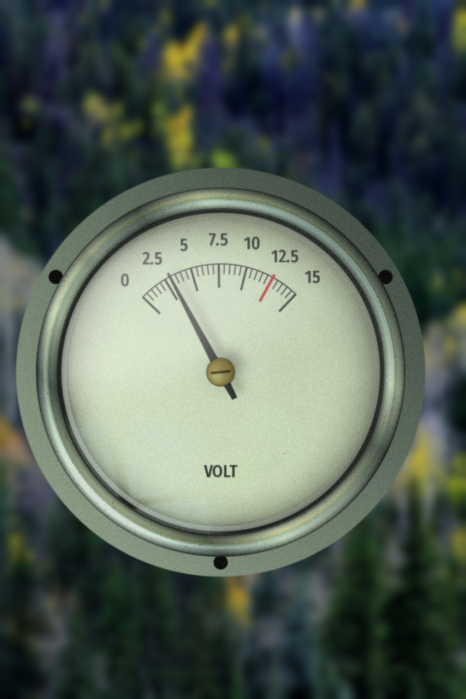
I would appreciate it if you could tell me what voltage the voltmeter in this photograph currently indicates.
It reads 3 V
